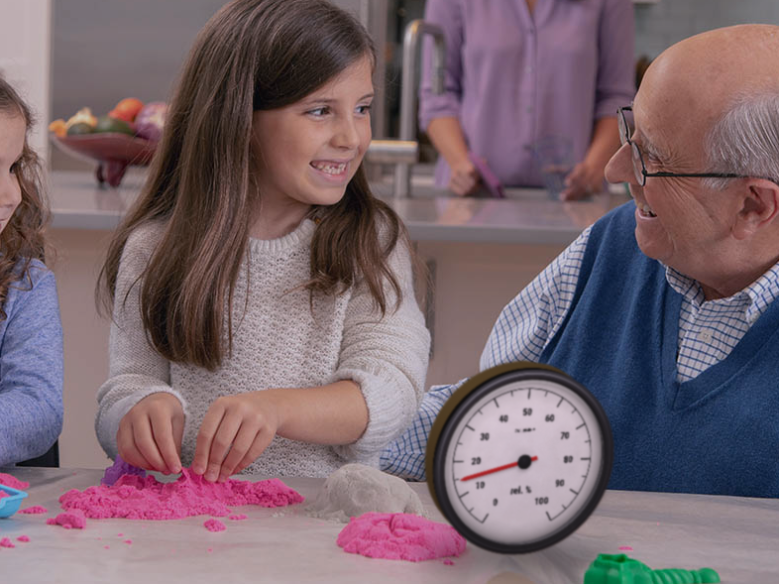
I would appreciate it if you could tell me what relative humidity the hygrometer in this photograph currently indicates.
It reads 15 %
